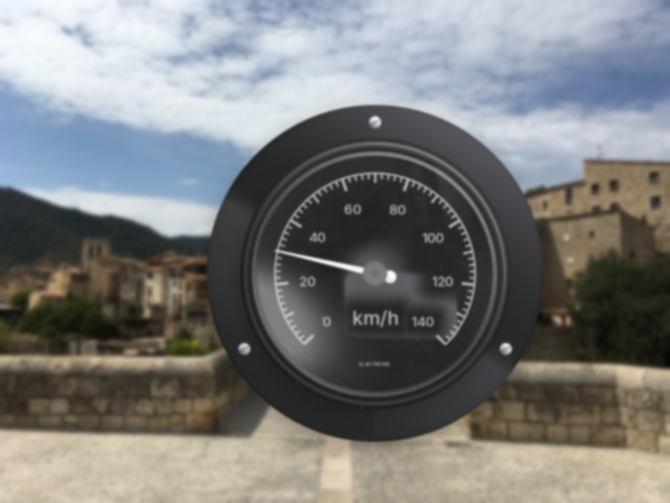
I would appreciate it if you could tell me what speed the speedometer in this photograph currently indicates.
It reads 30 km/h
